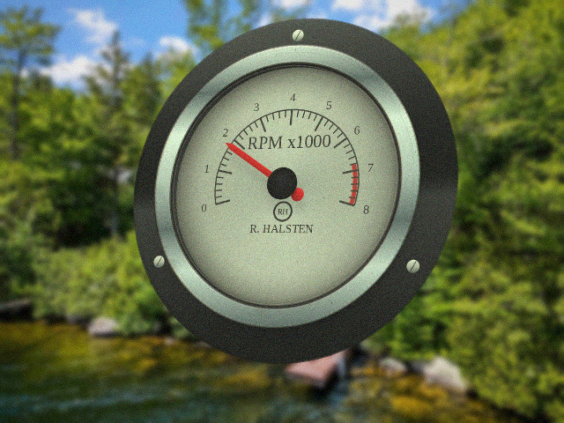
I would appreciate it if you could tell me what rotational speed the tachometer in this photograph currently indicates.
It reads 1800 rpm
